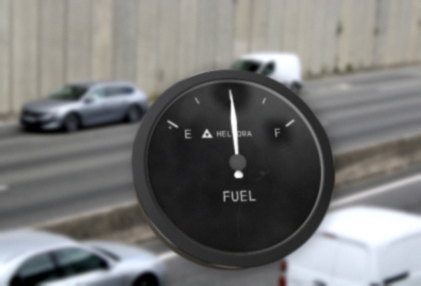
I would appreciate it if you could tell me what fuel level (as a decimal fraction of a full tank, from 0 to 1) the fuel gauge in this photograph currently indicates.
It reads 0.5
